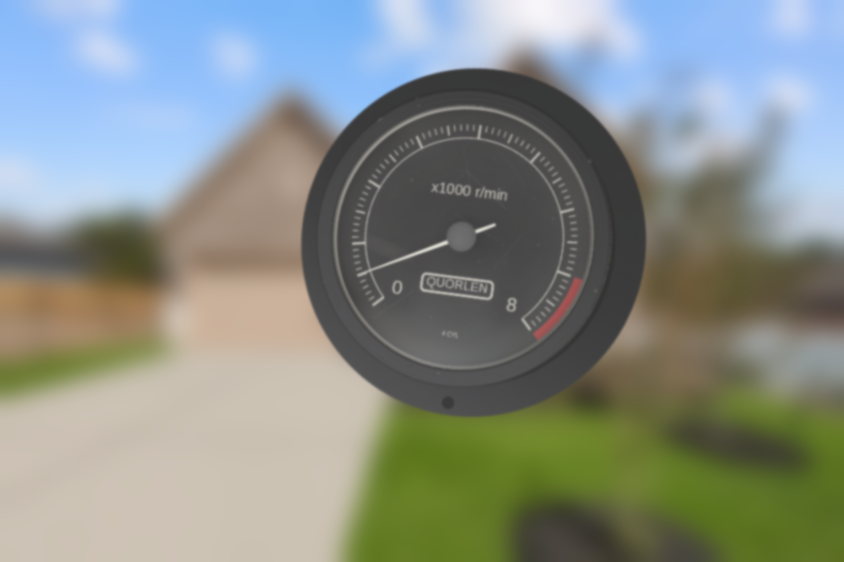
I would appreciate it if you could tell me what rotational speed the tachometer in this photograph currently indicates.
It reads 500 rpm
